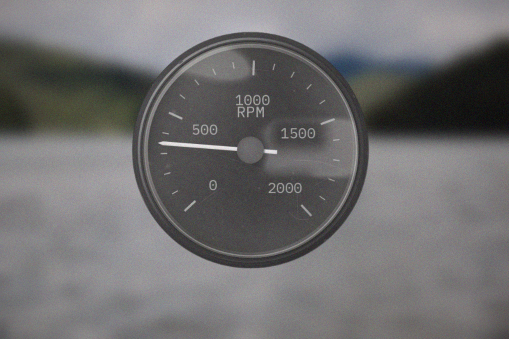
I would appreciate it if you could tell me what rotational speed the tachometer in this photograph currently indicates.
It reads 350 rpm
